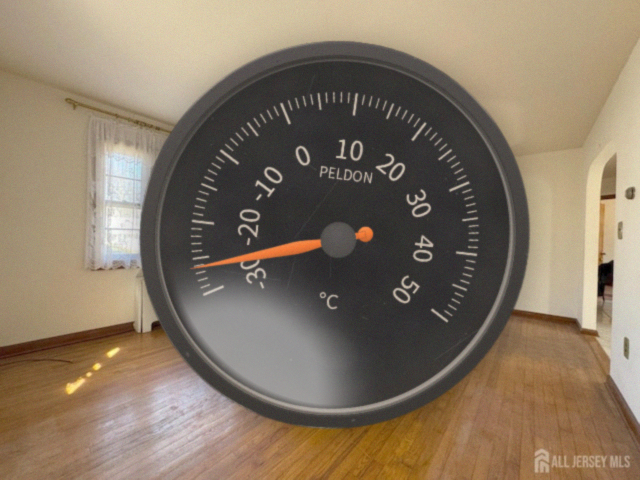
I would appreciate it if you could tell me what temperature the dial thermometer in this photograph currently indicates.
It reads -26 °C
